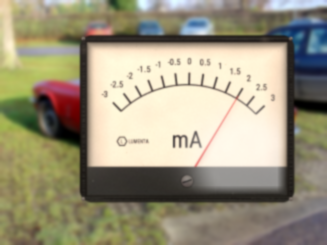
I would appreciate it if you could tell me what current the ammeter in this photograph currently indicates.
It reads 2 mA
